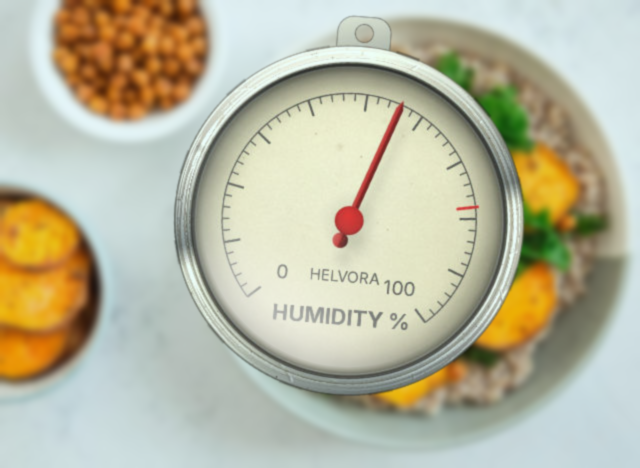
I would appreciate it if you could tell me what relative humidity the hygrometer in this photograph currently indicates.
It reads 56 %
